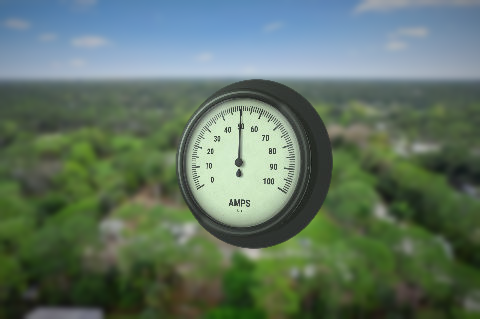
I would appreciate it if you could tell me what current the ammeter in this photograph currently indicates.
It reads 50 A
